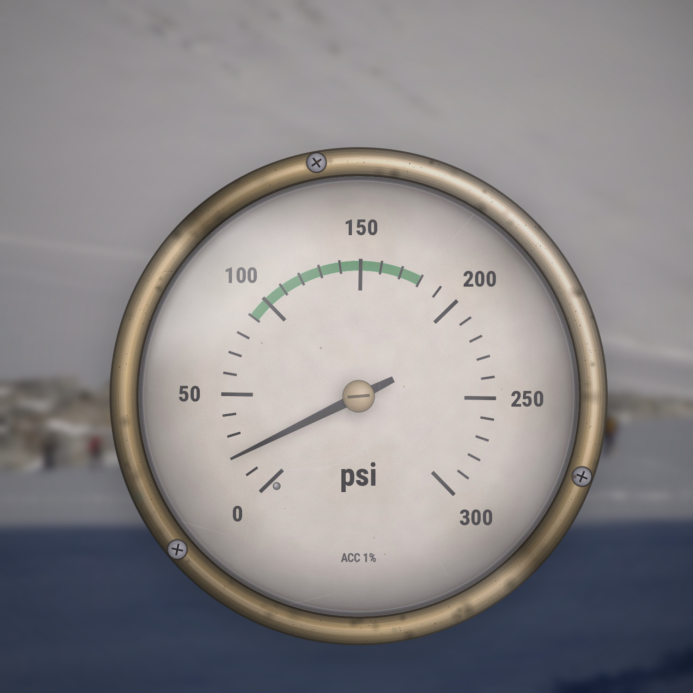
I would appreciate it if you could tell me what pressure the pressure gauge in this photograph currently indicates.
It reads 20 psi
